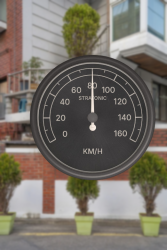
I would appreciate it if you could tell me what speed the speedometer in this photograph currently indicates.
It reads 80 km/h
